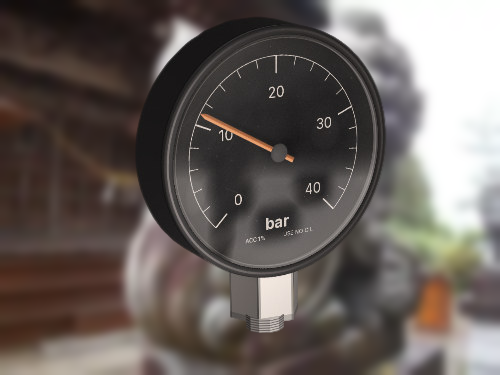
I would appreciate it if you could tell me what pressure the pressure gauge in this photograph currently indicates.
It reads 11 bar
